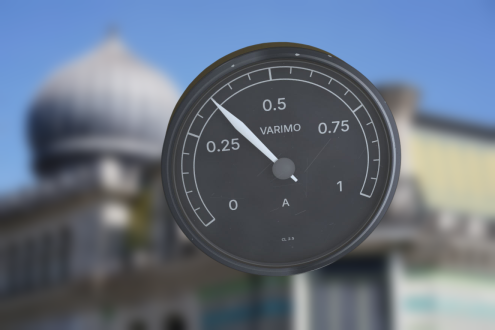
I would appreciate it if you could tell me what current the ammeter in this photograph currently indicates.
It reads 0.35 A
